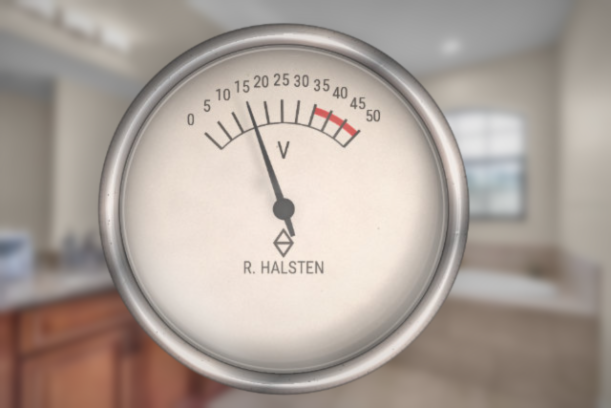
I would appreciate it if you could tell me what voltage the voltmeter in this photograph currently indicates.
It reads 15 V
